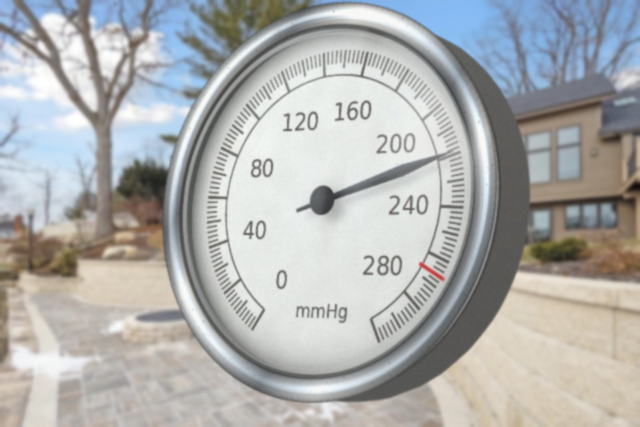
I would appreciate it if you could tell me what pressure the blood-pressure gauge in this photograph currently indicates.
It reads 220 mmHg
